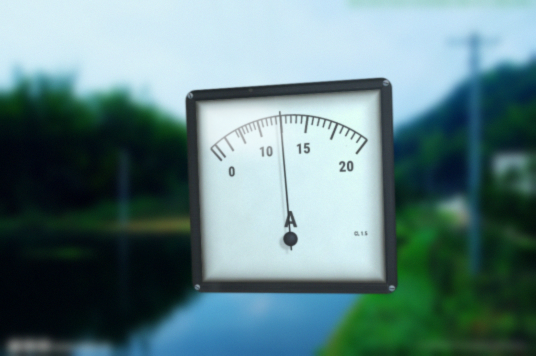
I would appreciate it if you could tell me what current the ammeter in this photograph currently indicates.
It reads 12.5 A
